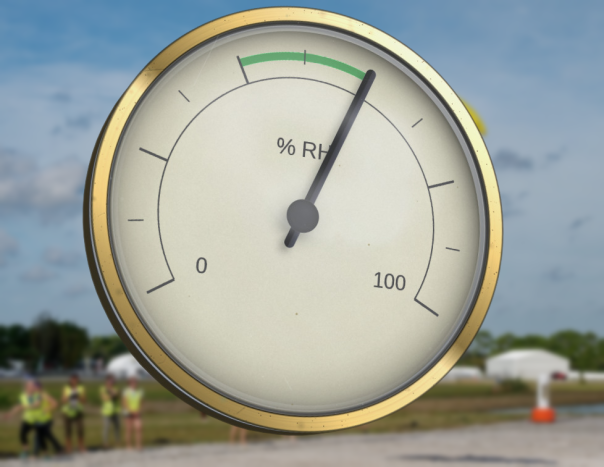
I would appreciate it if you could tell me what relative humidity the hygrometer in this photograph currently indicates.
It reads 60 %
